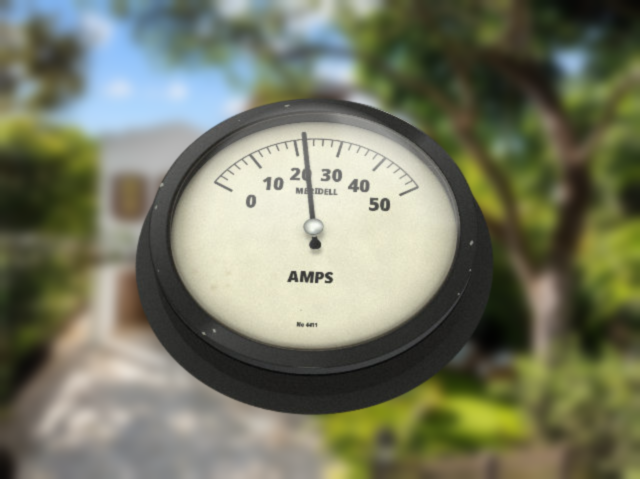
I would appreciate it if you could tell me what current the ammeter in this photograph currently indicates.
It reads 22 A
